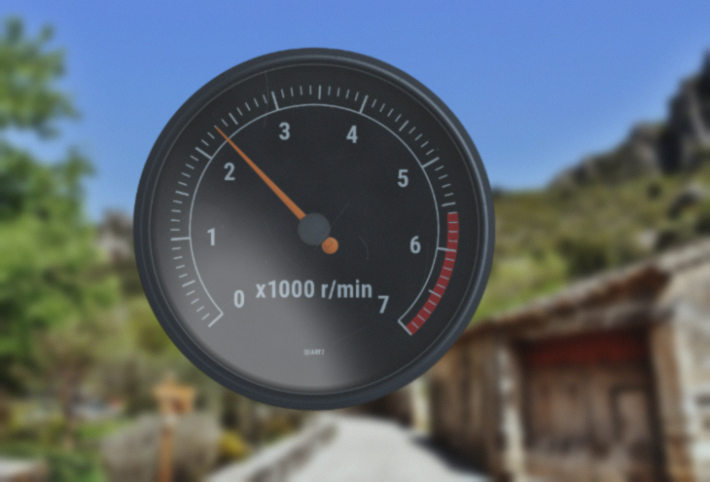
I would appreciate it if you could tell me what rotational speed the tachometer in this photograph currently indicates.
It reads 2300 rpm
